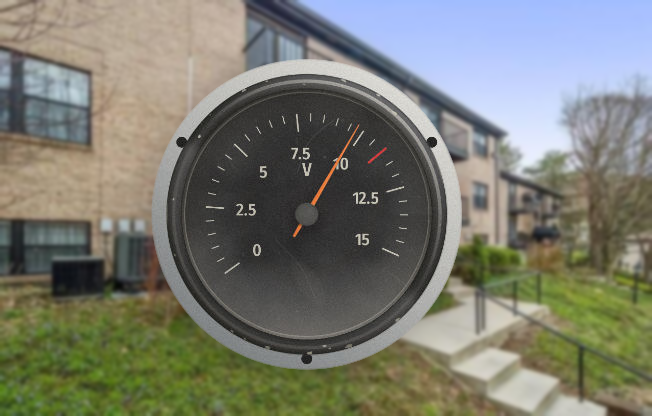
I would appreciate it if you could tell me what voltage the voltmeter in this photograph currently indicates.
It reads 9.75 V
